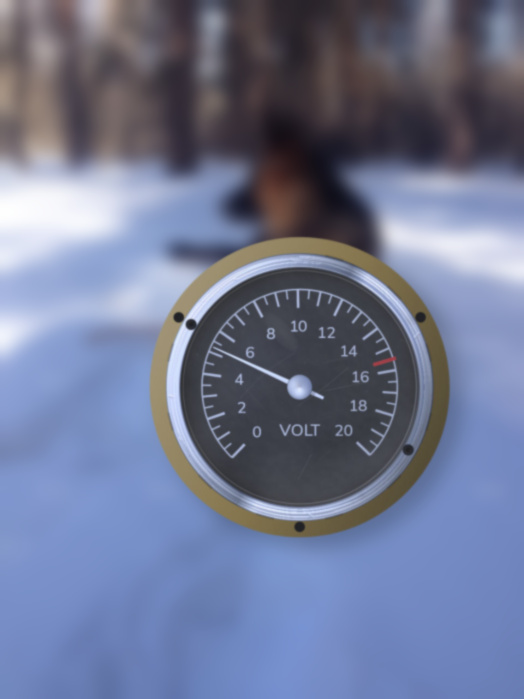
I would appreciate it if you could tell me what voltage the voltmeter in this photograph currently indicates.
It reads 5.25 V
